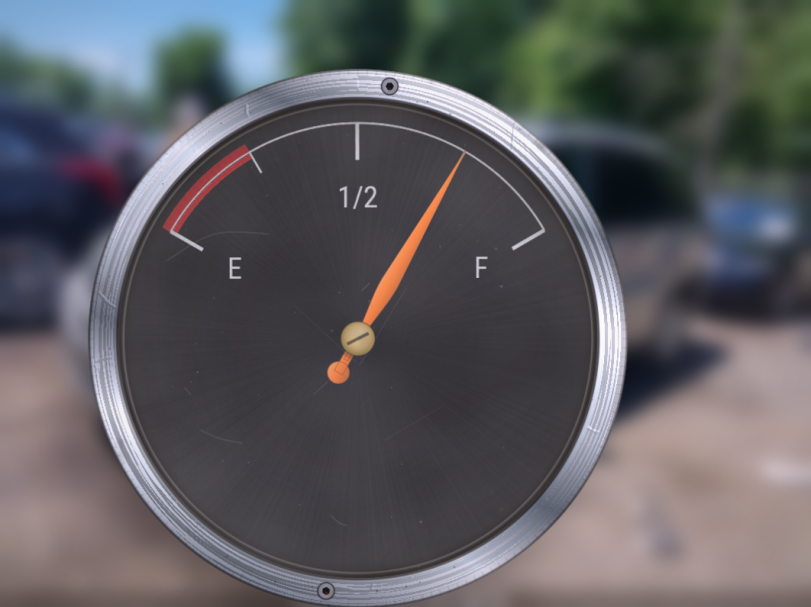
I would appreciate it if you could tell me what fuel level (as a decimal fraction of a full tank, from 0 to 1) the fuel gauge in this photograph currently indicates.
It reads 0.75
